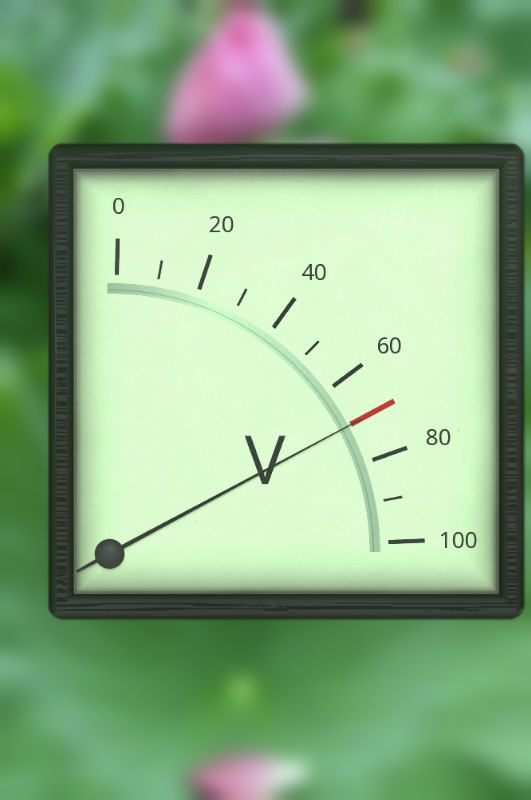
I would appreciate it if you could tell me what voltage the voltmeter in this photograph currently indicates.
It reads 70 V
